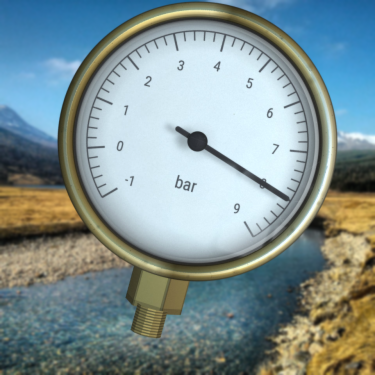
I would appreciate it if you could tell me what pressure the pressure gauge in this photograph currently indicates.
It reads 8 bar
